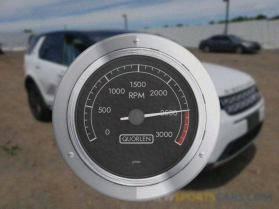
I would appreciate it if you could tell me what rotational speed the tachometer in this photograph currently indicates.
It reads 2500 rpm
